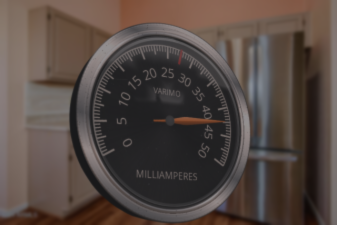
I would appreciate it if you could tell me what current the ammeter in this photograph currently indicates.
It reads 42.5 mA
